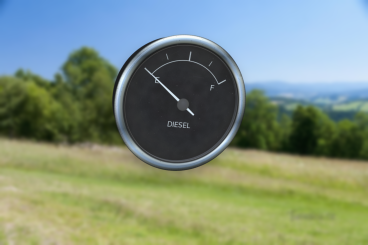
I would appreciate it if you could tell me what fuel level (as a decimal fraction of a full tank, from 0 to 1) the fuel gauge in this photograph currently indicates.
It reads 0
